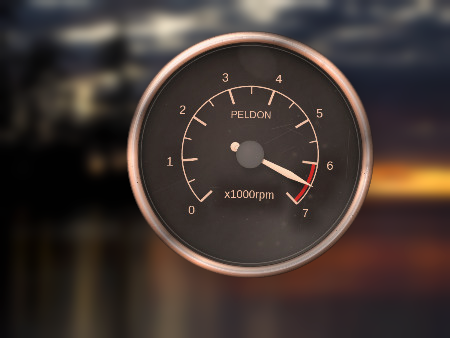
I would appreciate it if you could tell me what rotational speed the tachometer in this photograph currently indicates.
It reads 6500 rpm
